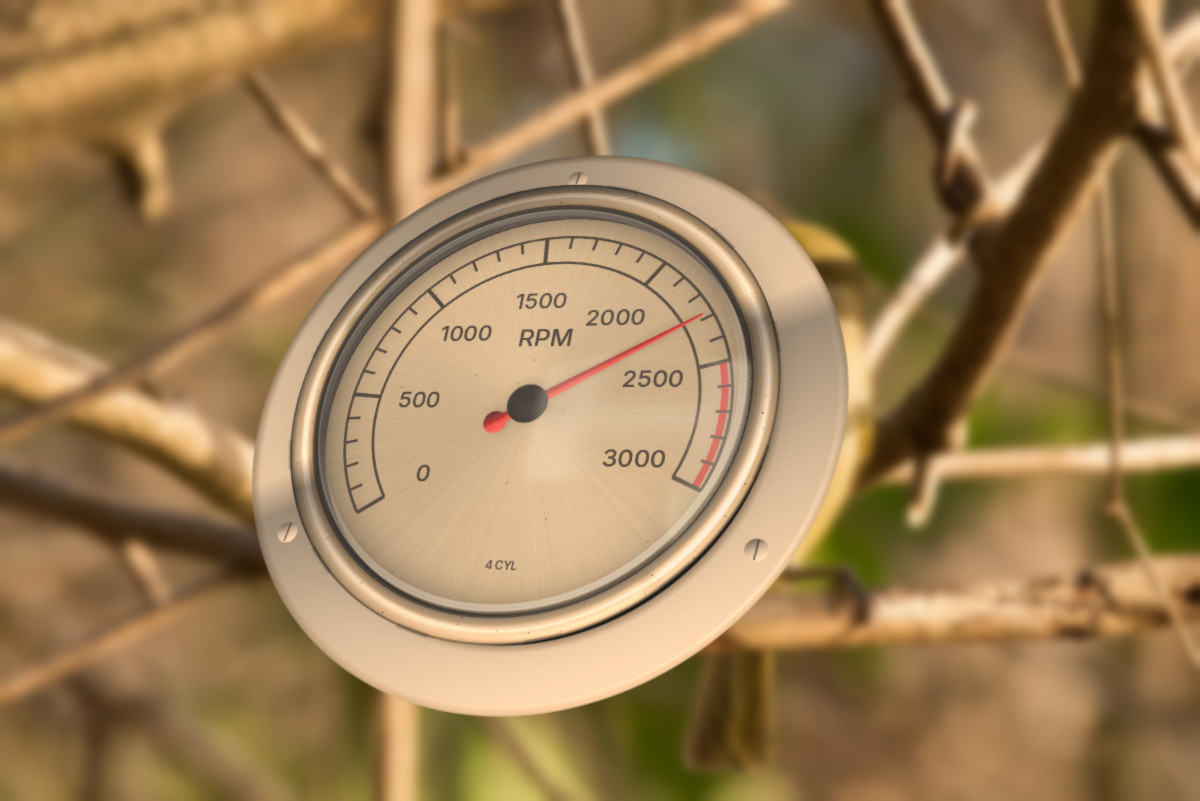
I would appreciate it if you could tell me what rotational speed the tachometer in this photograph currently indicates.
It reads 2300 rpm
